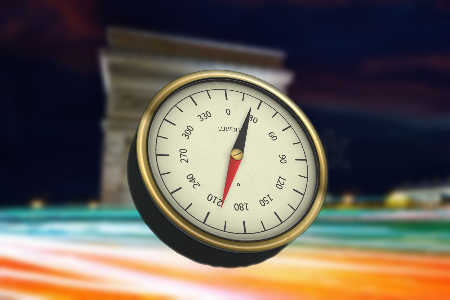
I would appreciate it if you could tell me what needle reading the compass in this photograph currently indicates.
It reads 202.5 °
